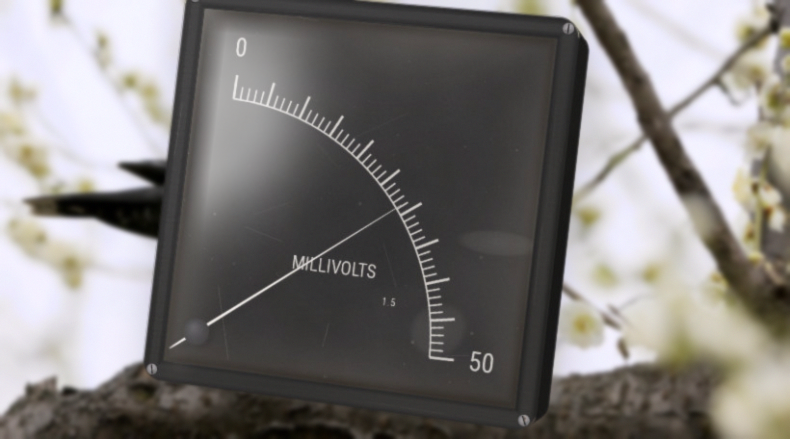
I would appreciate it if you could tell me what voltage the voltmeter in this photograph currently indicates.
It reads 29 mV
